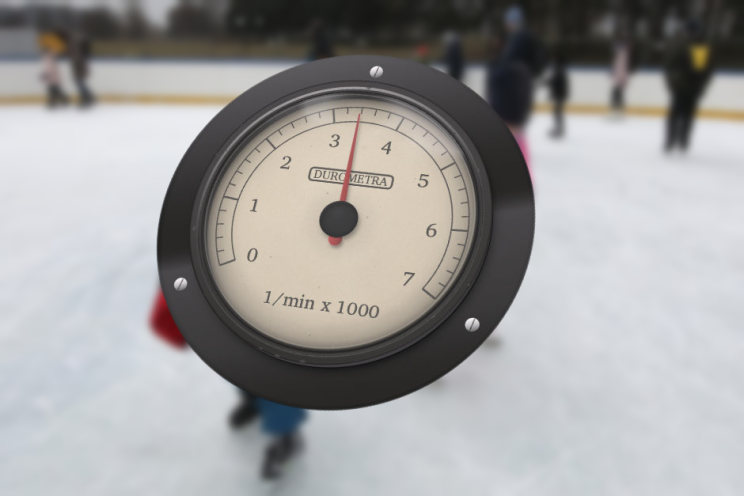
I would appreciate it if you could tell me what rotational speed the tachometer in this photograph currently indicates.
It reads 3400 rpm
